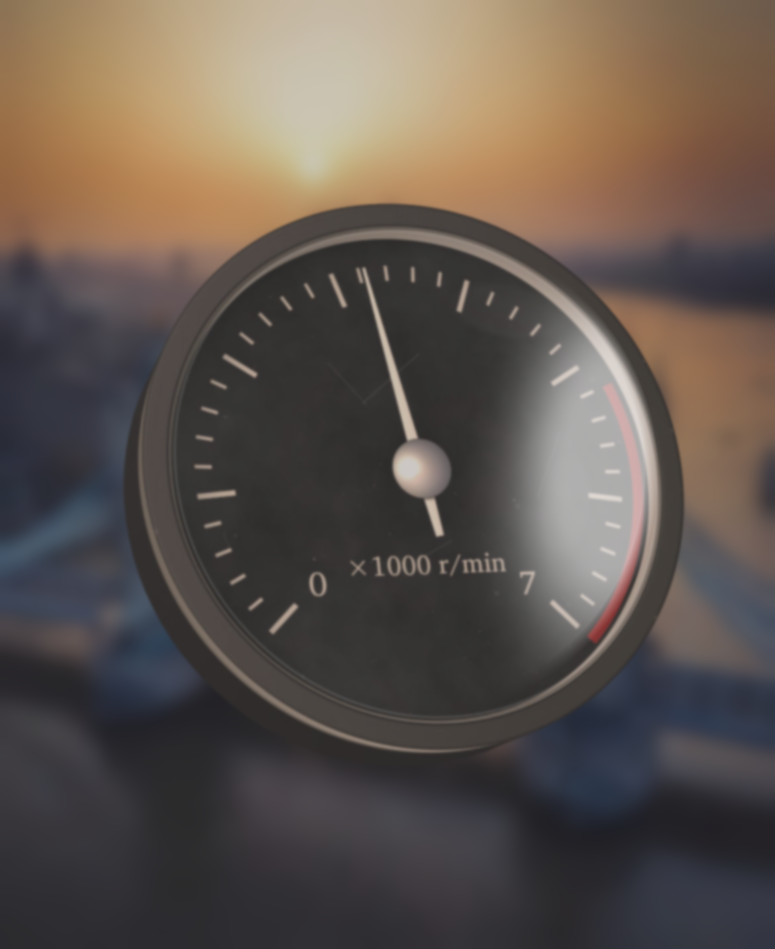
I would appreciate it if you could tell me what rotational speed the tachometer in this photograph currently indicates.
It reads 3200 rpm
